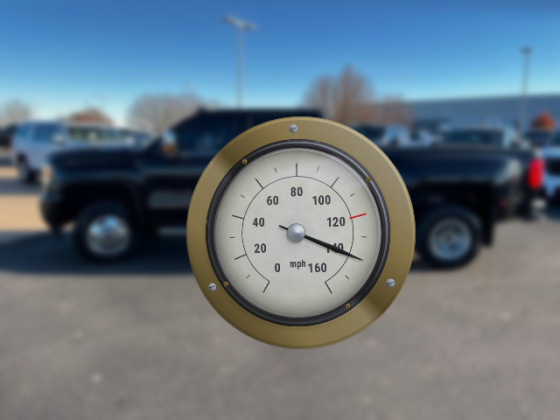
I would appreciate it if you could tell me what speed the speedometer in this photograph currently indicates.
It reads 140 mph
